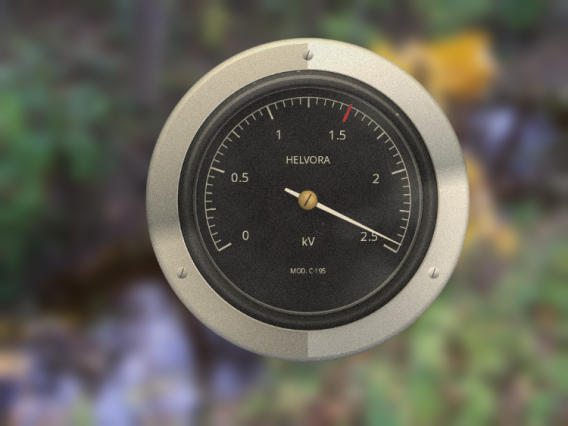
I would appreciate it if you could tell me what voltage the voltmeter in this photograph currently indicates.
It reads 2.45 kV
